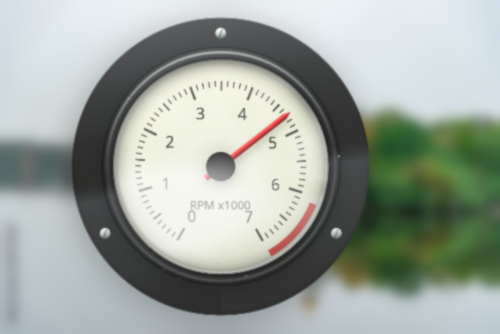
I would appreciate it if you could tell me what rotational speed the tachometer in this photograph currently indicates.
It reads 4700 rpm
